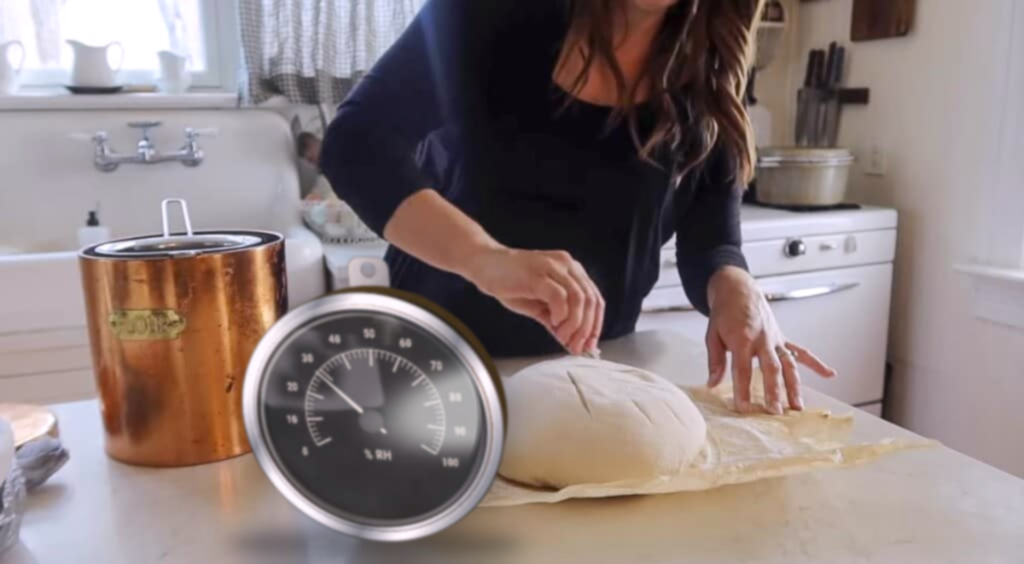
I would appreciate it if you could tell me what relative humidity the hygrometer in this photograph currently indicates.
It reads 30 %
